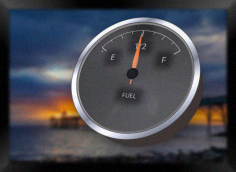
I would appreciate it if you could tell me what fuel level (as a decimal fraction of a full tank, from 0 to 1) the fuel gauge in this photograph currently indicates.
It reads 0.5
